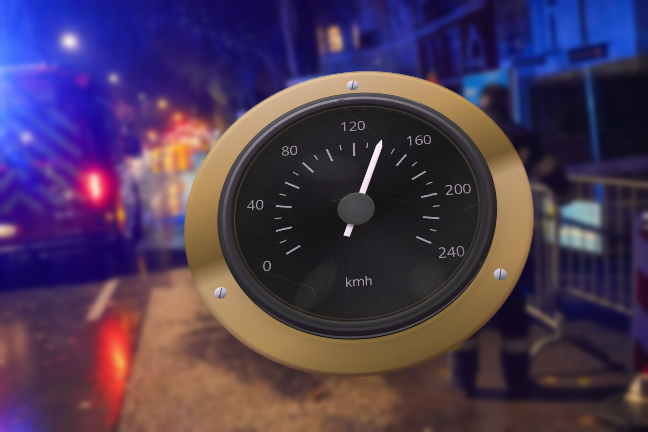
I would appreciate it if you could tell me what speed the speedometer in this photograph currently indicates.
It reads 140 km/h
